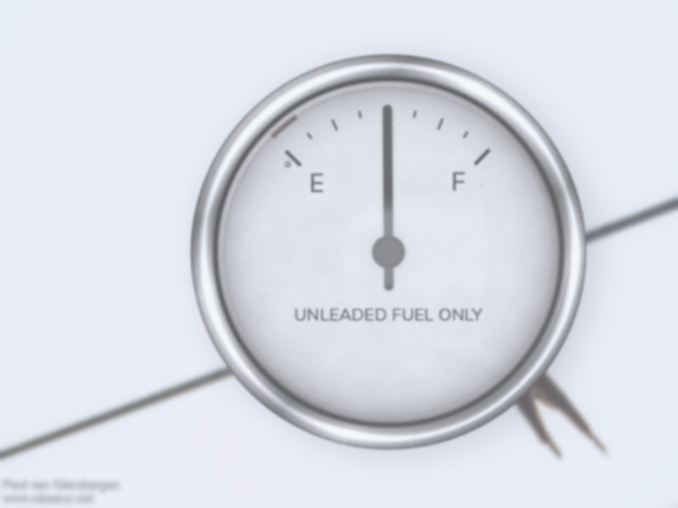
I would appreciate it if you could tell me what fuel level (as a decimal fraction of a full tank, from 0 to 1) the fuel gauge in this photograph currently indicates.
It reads 0.5
